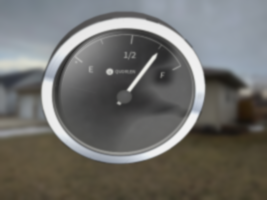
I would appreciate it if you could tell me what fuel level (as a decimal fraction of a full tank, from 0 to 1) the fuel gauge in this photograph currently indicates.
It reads 0.75
